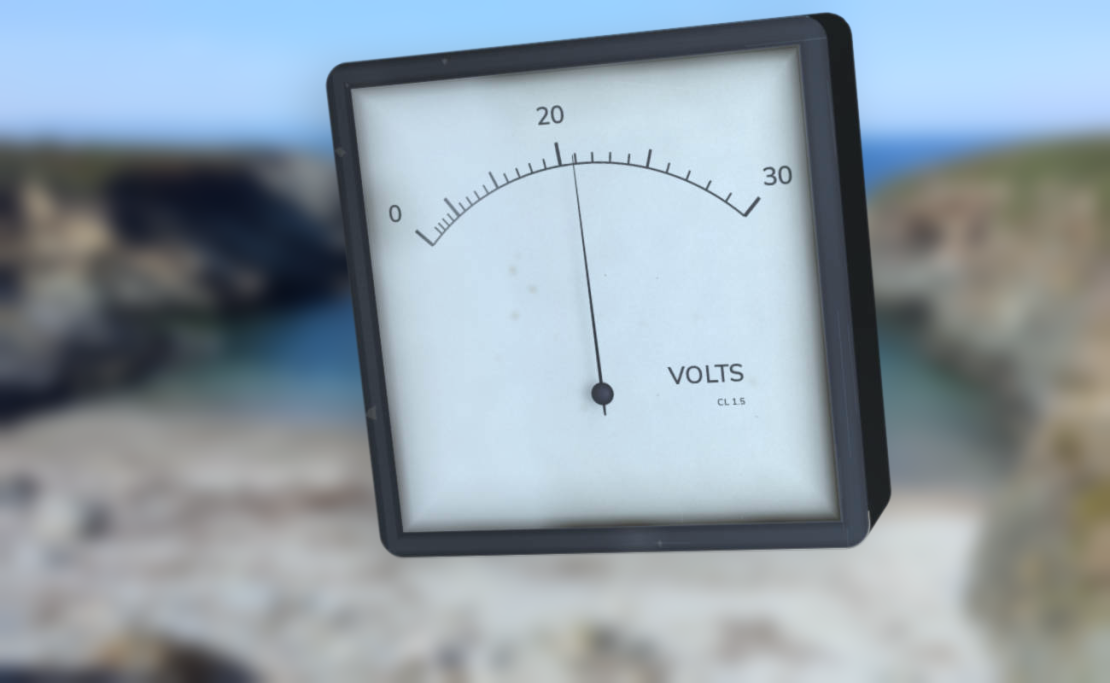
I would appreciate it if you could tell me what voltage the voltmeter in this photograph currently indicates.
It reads 21 V
